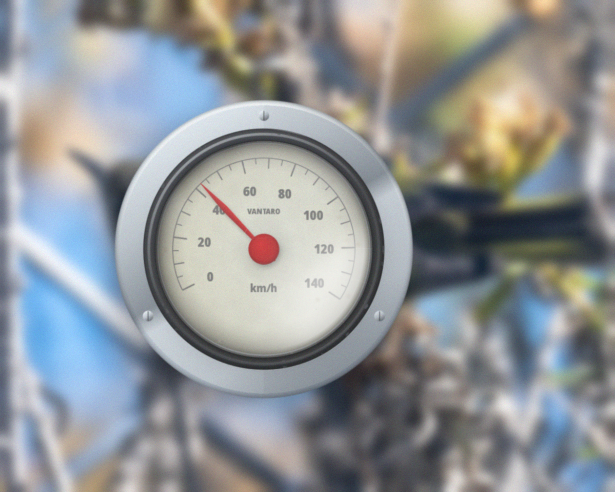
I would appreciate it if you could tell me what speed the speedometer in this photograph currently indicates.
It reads 42.5 km/h
